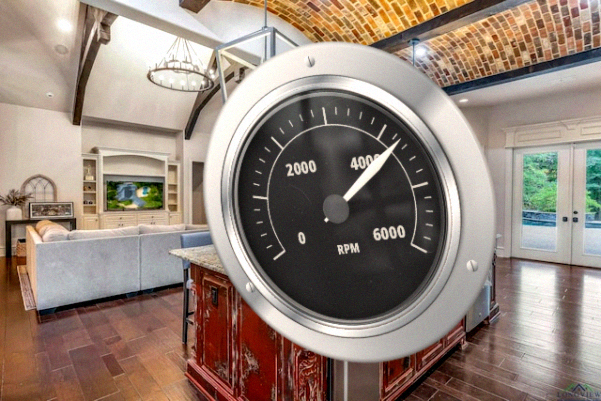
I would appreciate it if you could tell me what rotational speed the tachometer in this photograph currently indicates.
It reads 4300 rpm
